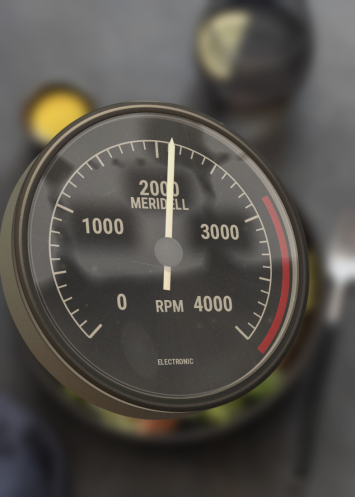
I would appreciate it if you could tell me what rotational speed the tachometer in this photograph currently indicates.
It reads 2100 rpm
